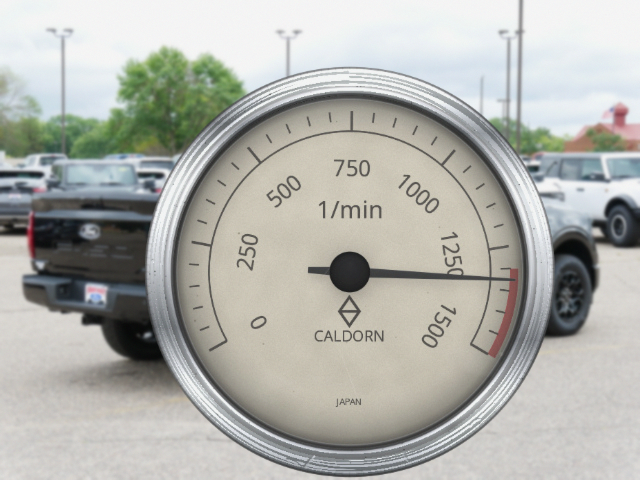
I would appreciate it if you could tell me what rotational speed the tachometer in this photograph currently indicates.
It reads 1325 rpm
